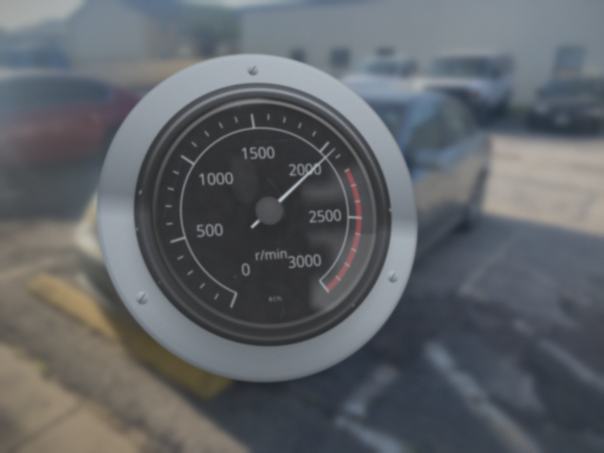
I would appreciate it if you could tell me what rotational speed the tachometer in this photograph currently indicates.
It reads 2050 rpm
